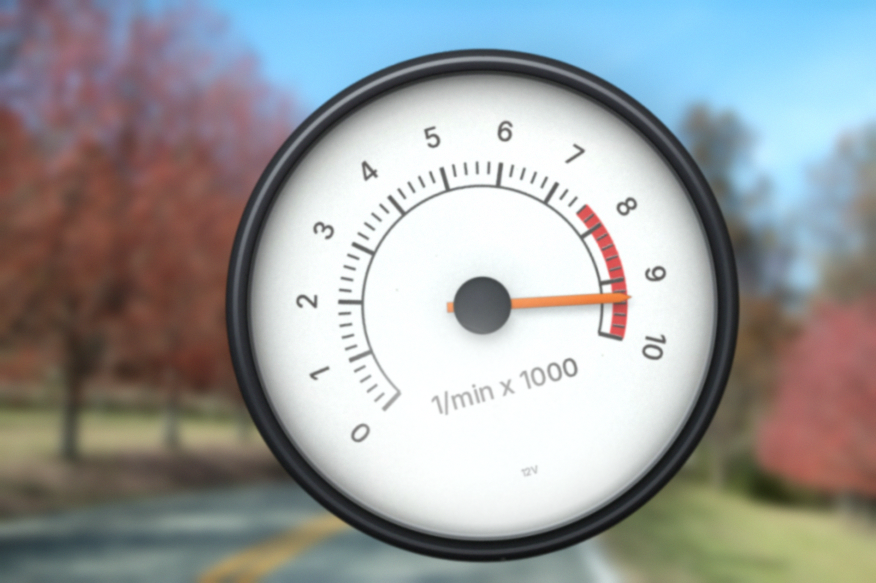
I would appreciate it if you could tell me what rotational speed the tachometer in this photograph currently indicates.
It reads 9300 rpm
